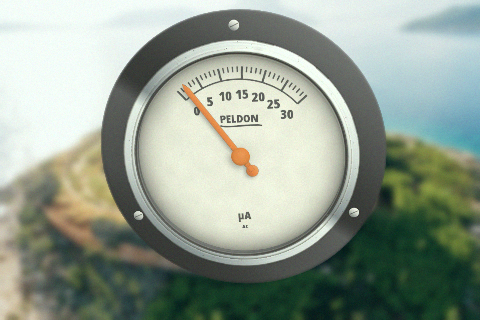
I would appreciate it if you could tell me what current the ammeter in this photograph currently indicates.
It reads 2 µA
